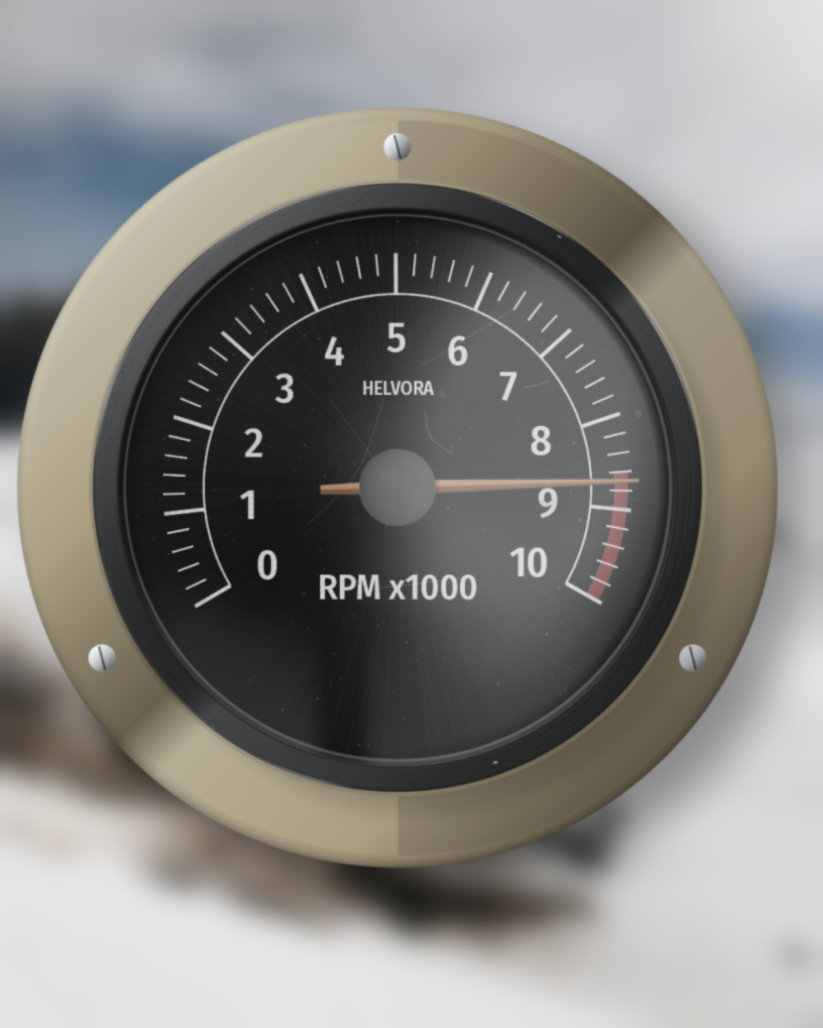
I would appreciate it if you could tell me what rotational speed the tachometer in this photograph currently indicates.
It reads 8700 rpm
